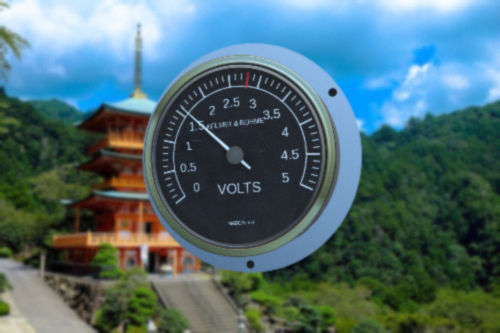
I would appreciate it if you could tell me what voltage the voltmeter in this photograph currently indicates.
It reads 1.6 V
